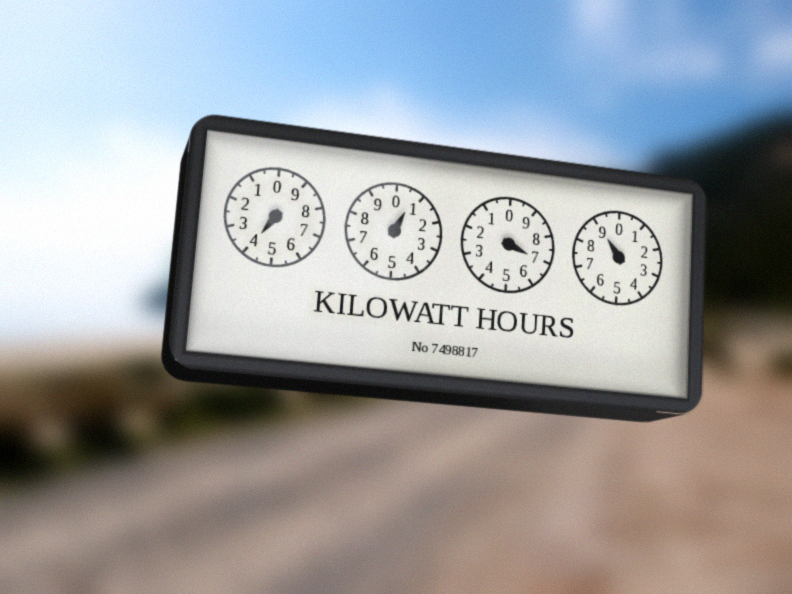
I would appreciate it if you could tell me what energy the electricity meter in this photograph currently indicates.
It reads 4069 kWh
